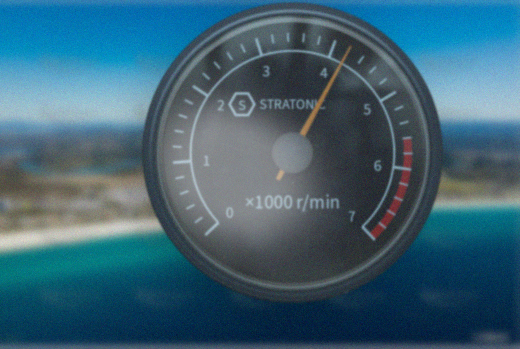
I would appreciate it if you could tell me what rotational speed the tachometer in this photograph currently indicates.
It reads 4200 rpm
